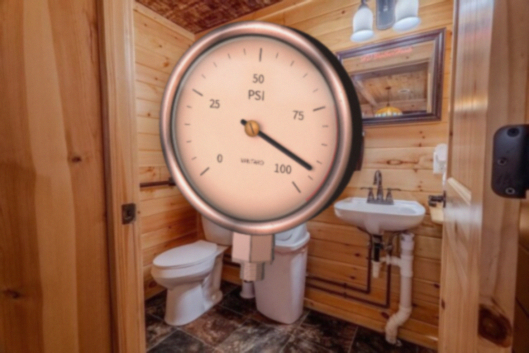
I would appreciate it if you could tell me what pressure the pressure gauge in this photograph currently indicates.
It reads 92.5 psi
